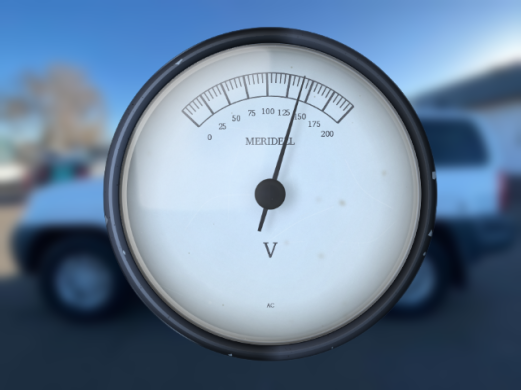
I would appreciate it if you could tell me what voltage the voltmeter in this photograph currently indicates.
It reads 140 V
